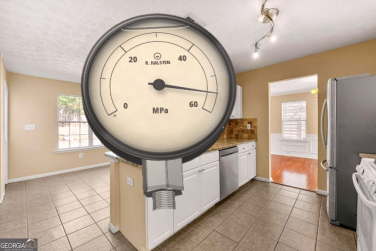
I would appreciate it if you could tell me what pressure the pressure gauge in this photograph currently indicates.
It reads 55 MPa
